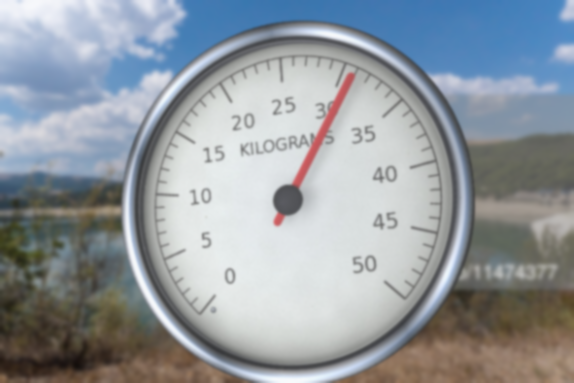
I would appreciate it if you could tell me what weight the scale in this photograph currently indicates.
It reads 31 kg
